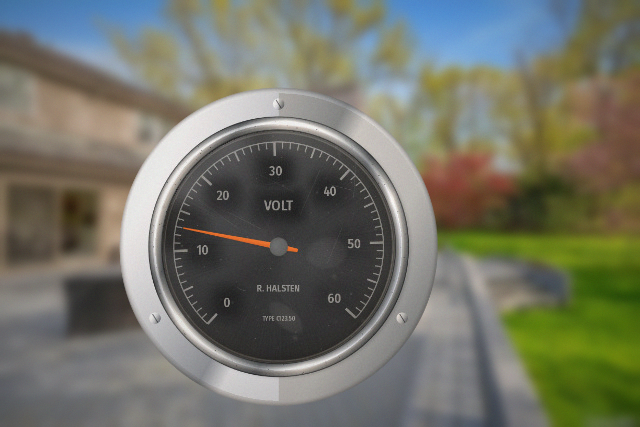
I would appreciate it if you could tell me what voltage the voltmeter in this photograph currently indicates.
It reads 13 V
